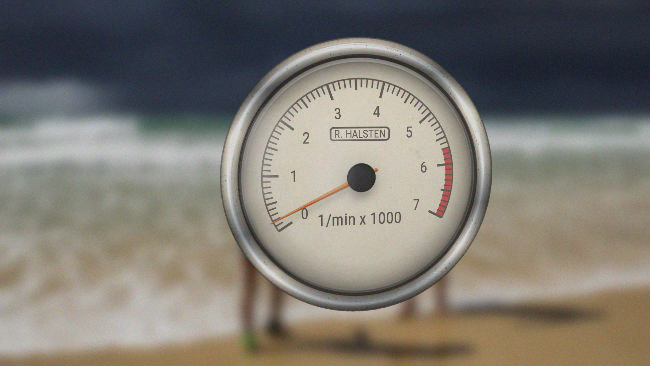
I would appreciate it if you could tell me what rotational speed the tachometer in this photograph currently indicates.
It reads 200 rpm
